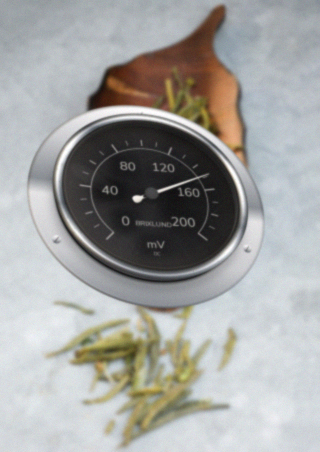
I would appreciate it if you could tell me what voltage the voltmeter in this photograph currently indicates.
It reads 150 mV
